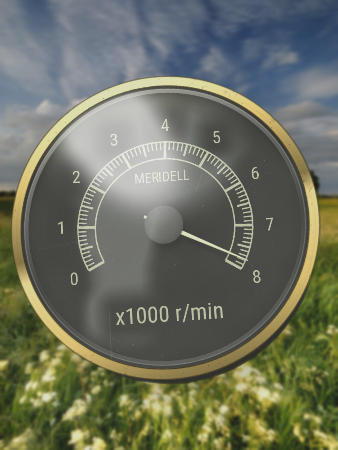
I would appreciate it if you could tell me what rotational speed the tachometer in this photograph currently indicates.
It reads 7800 rpm
